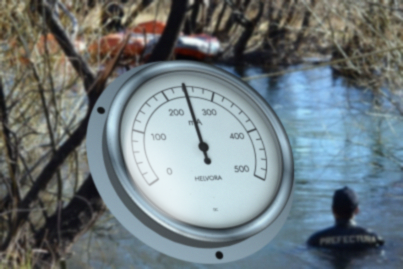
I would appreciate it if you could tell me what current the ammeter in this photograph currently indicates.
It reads 240 mA
